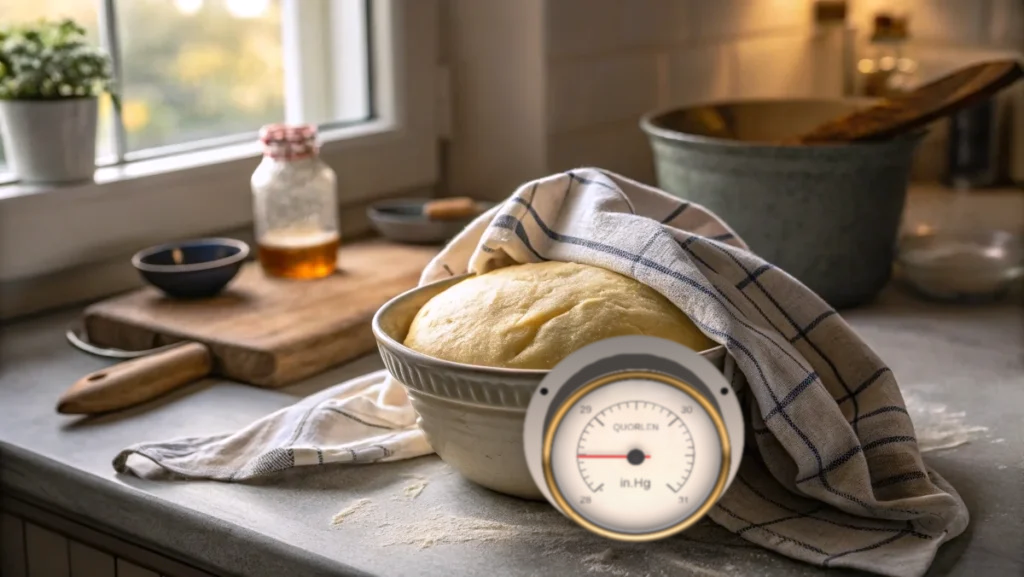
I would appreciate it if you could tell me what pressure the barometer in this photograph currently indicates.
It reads 28.5 inHg
